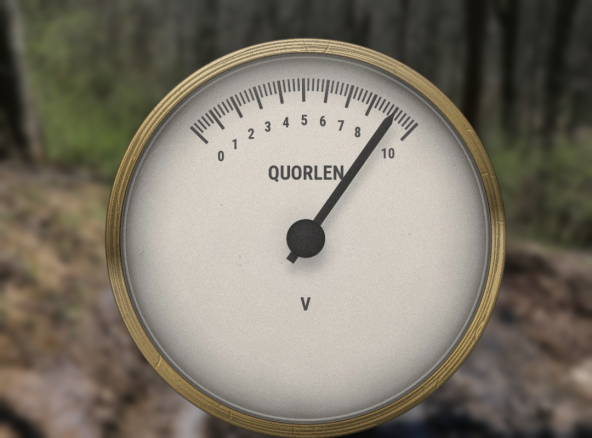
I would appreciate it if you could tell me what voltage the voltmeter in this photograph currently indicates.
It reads 9 V
